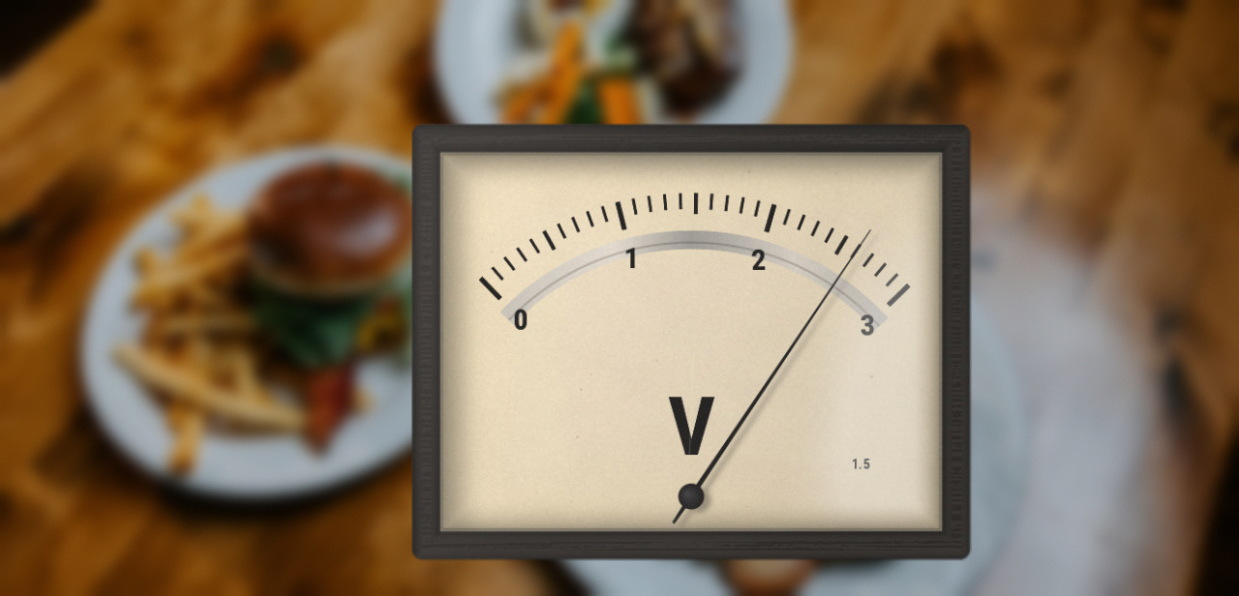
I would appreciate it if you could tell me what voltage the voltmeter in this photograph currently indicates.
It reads 2.6 V
